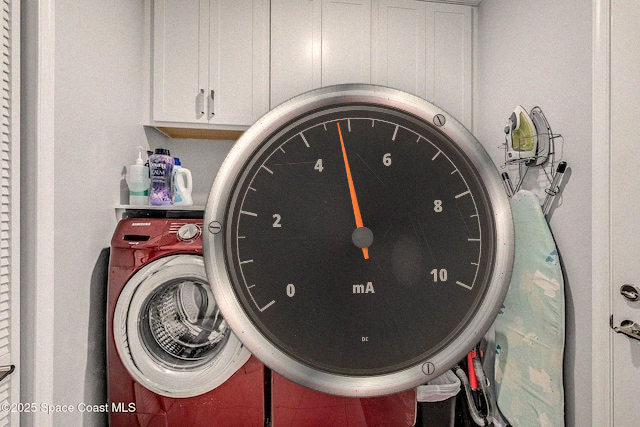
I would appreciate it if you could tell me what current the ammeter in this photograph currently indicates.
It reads 4.75 mA
